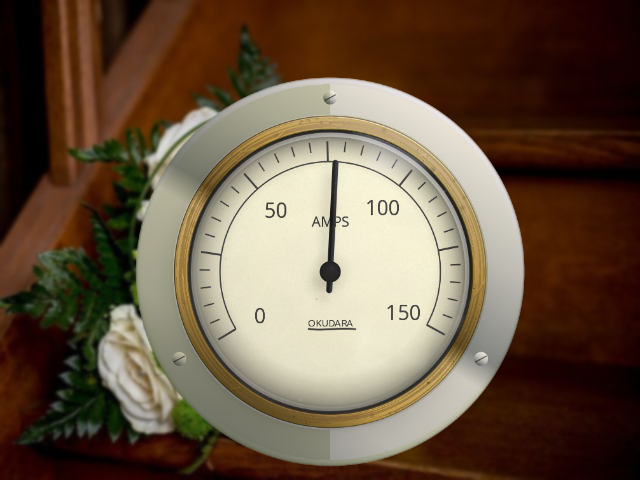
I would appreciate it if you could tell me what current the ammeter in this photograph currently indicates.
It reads 77.5 A
